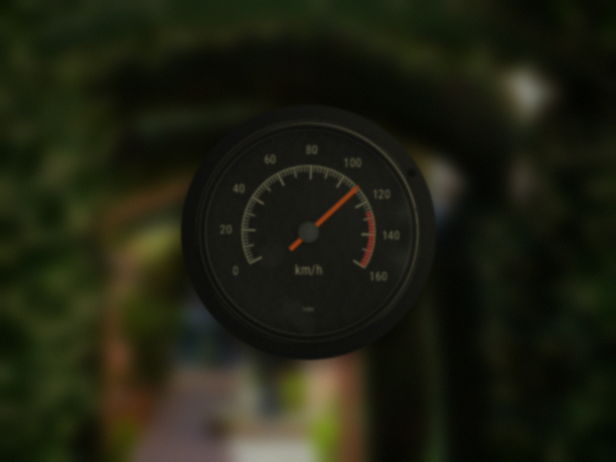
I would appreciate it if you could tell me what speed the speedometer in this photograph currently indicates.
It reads 110 km/h
